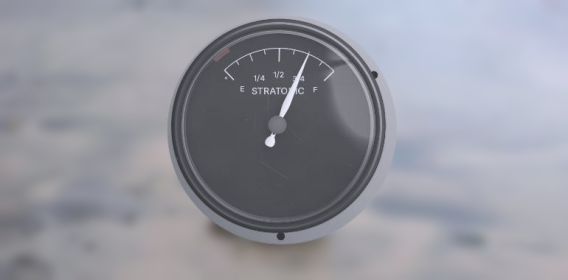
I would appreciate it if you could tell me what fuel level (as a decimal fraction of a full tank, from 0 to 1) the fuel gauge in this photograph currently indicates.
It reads 0.75
